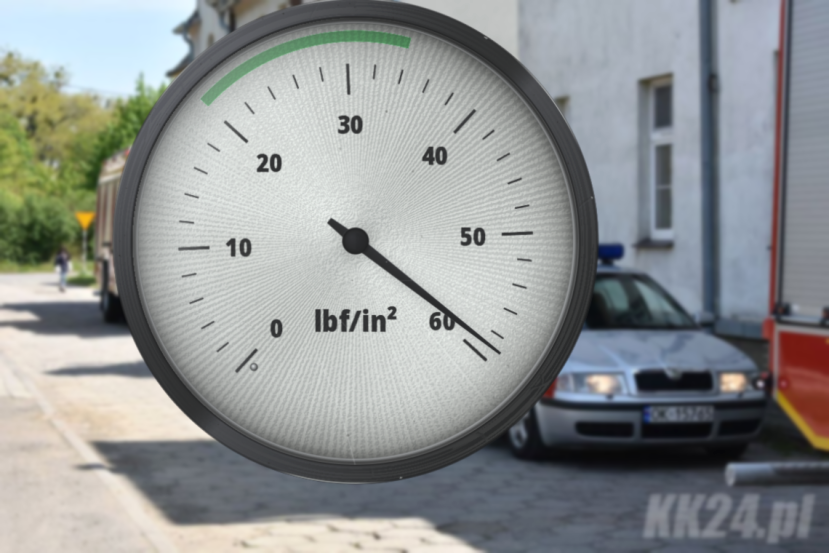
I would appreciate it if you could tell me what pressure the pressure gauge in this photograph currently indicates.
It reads 59 psi
